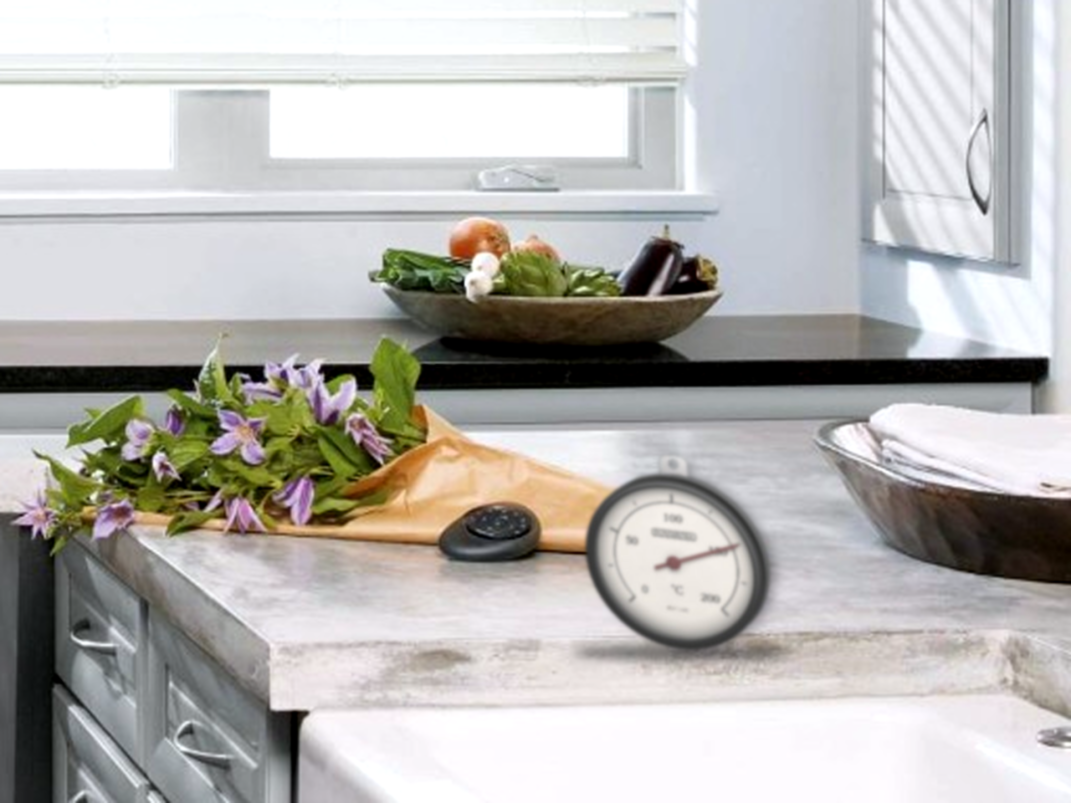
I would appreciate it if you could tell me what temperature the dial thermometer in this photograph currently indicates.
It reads 150 °C
